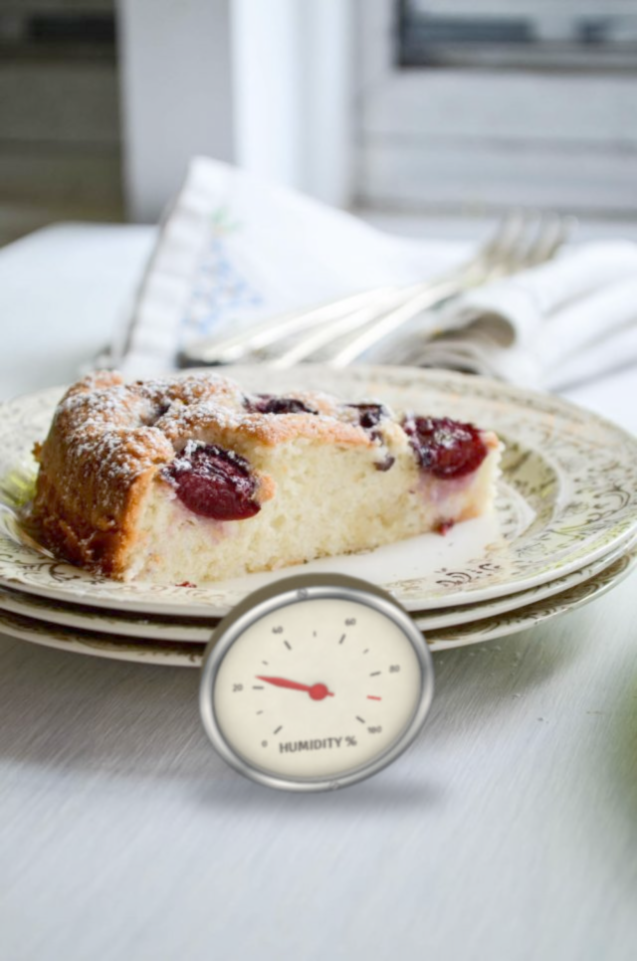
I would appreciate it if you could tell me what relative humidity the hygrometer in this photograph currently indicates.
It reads 25 %
